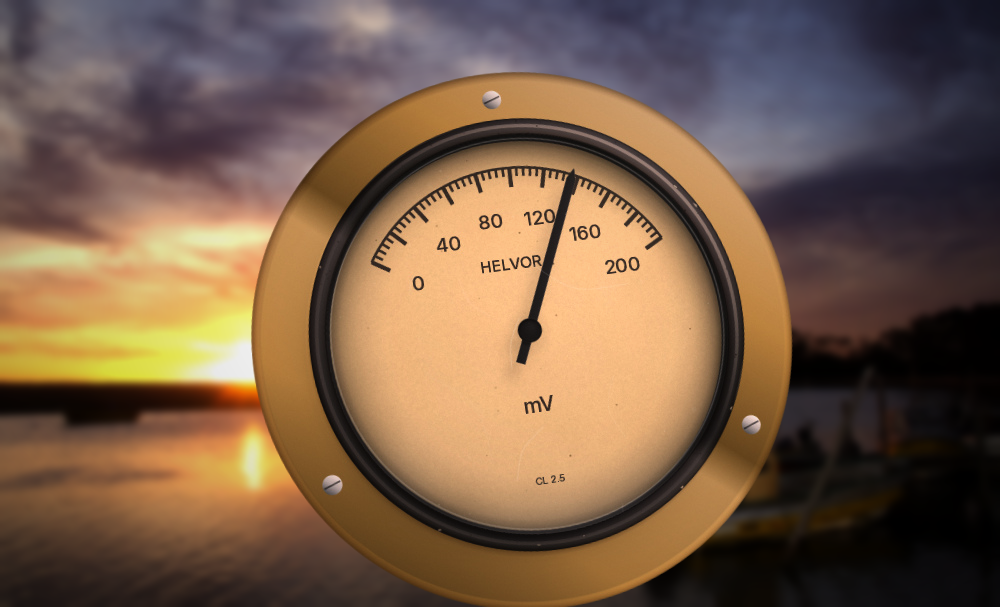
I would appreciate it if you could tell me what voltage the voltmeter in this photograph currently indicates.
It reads 136 mV
